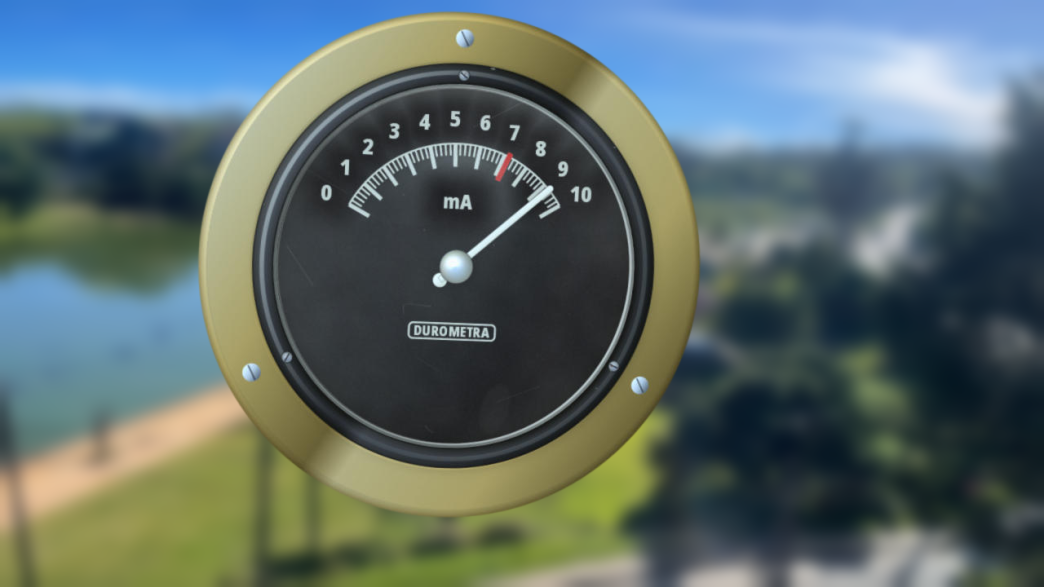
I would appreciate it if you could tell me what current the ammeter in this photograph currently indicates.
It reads 9.2 mA
